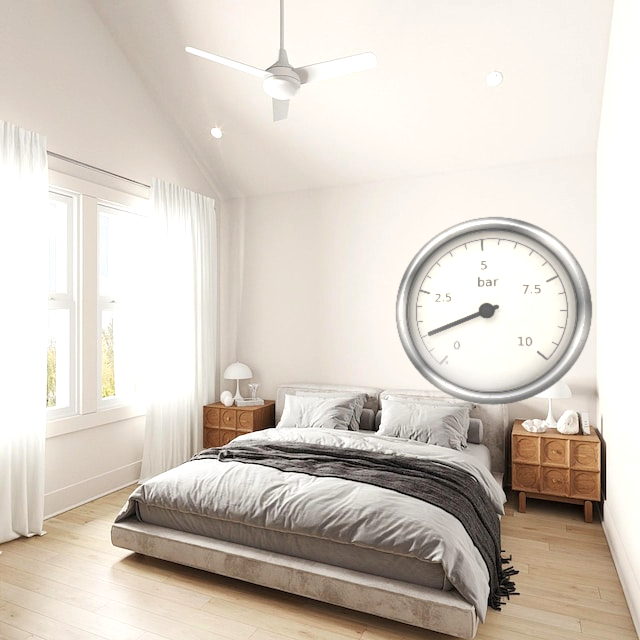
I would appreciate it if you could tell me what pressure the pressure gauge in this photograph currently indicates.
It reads 1 bar
